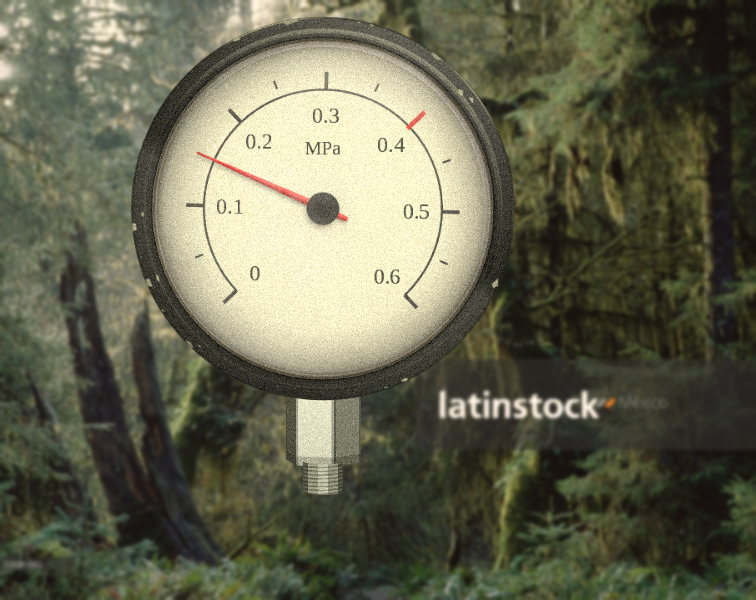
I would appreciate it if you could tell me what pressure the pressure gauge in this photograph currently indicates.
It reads 0.15 MPa
